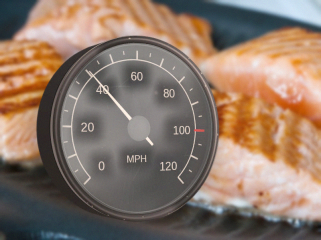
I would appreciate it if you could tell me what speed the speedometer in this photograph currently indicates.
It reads 40 mph
